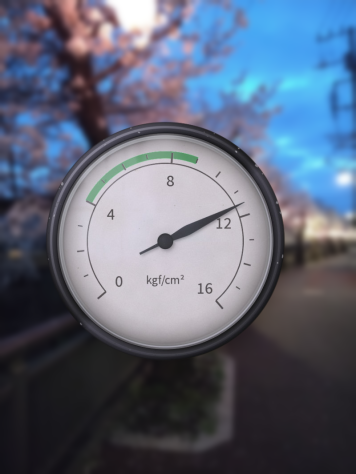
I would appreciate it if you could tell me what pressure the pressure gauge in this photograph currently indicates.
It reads 11.5 kg/cm²
